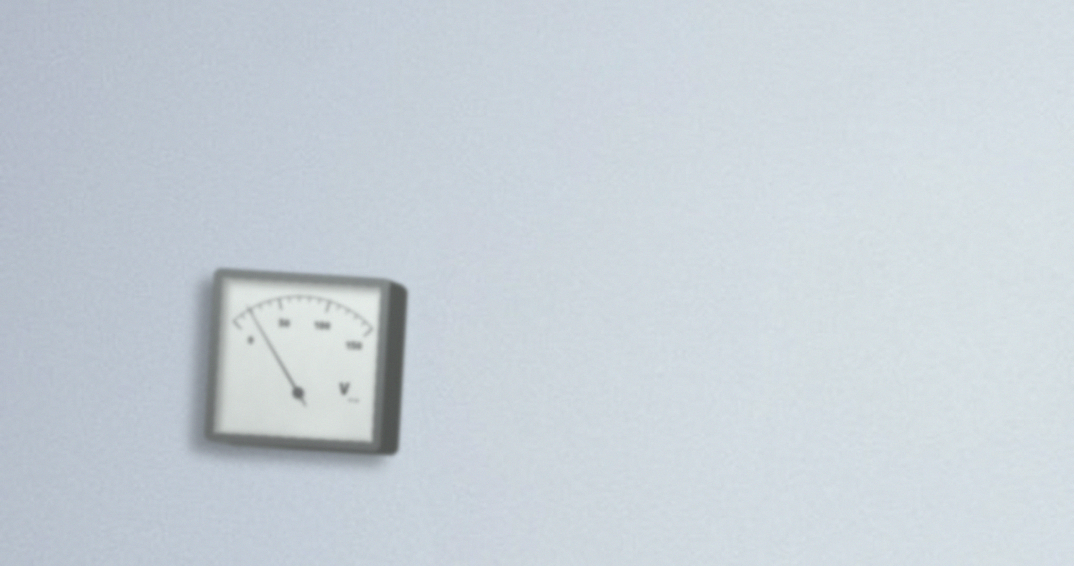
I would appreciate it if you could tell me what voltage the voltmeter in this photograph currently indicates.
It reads 20 V
